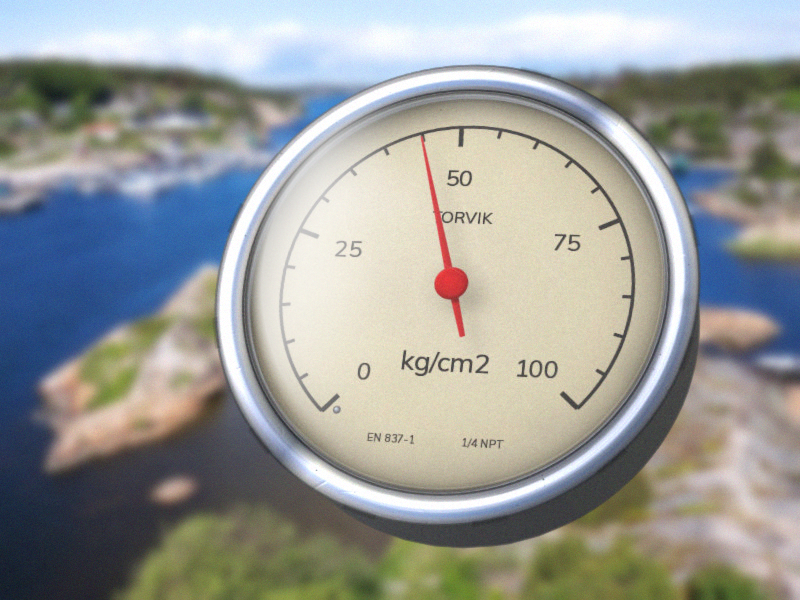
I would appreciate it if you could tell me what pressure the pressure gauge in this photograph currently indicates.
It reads 45 kg/cm²
